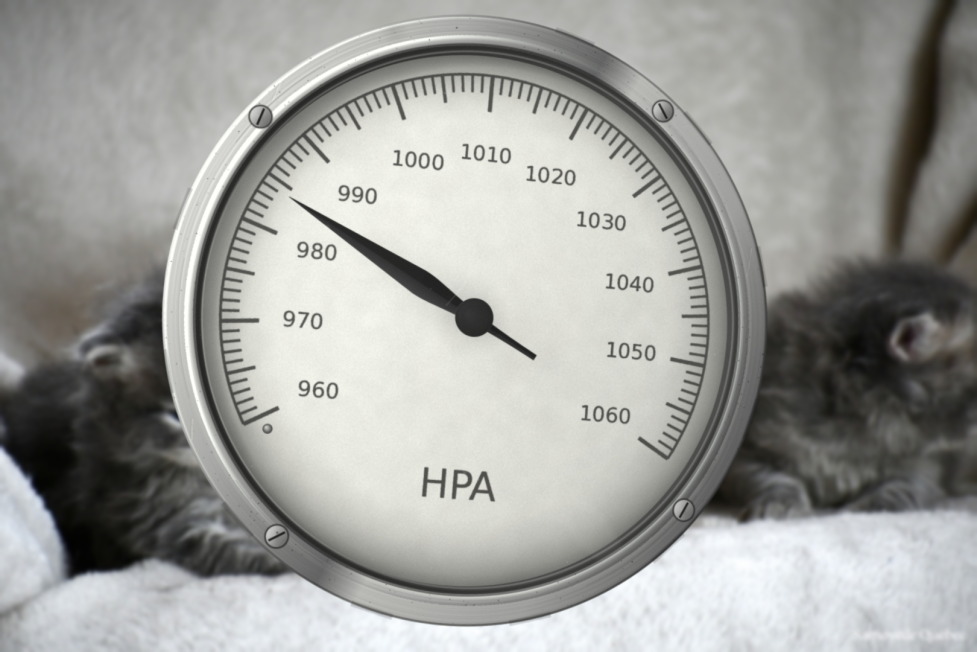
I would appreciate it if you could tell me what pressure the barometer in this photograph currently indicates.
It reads 984 hPa
